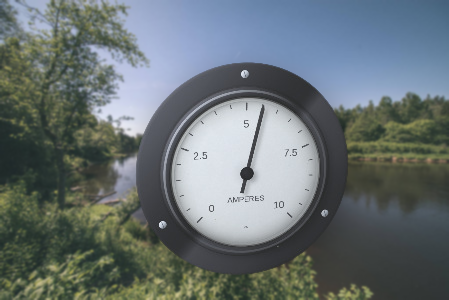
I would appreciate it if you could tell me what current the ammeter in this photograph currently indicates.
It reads 5.5 A
